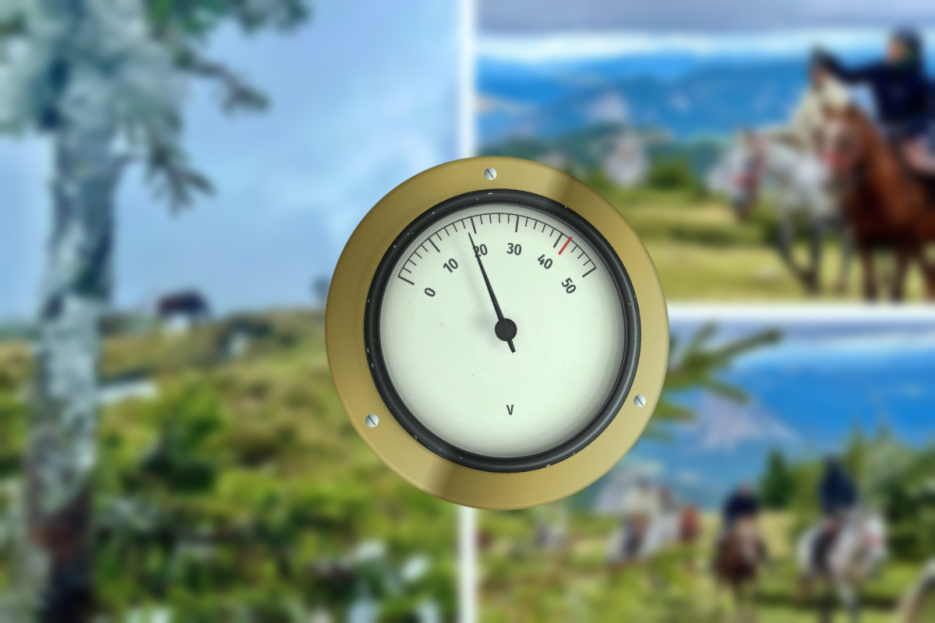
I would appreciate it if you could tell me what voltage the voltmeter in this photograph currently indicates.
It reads 18 V
